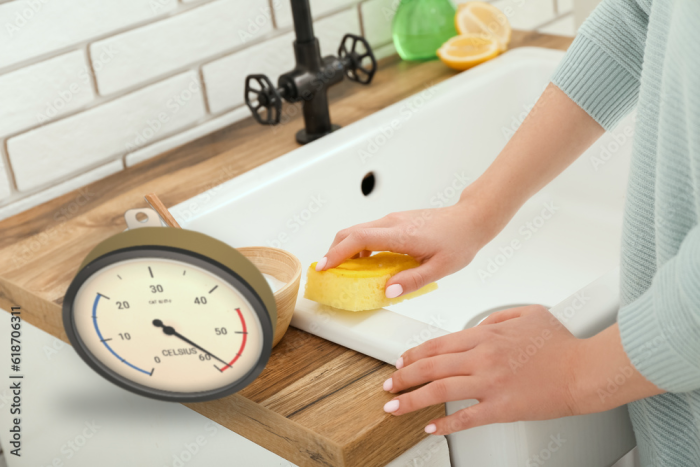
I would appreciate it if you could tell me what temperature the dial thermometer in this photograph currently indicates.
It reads 57.5 °C
